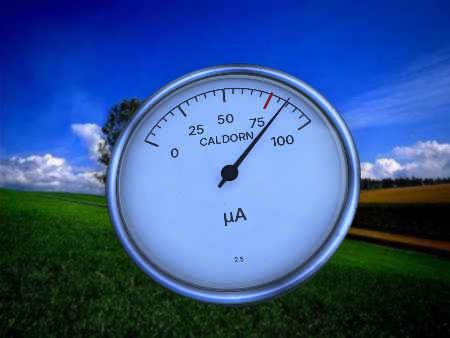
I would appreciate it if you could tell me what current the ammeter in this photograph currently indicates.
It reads 85 µA
